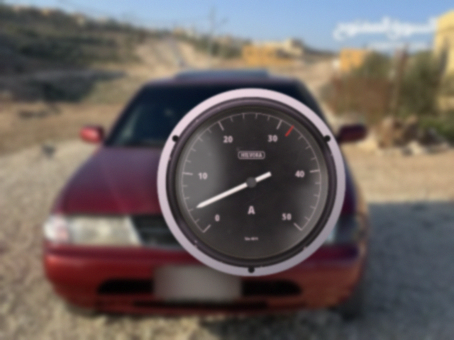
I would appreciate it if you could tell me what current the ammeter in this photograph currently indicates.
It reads 4 A
